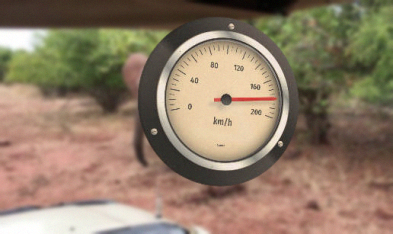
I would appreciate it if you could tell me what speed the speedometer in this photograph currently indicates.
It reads 180 km/h
